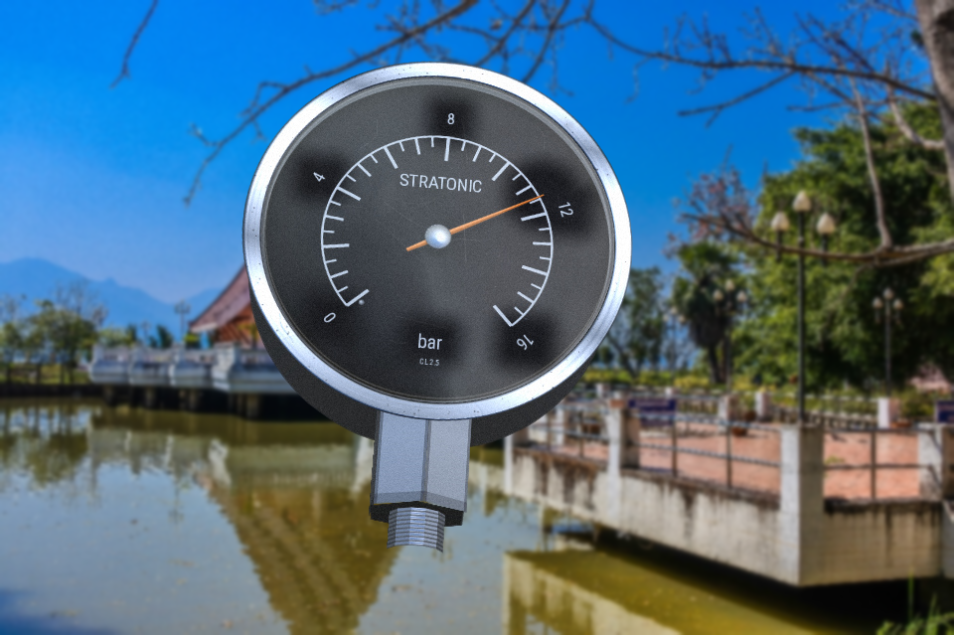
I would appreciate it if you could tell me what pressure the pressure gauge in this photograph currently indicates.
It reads 11.5 bar
